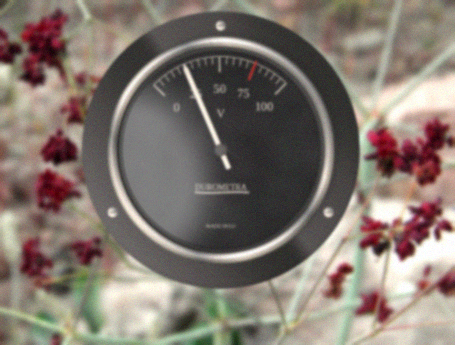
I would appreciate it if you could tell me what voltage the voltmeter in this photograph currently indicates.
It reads 25 V
